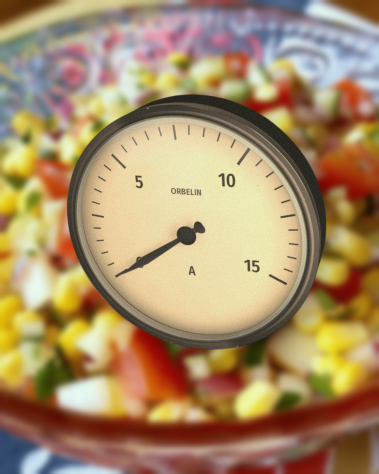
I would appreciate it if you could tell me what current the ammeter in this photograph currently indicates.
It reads 0 A
